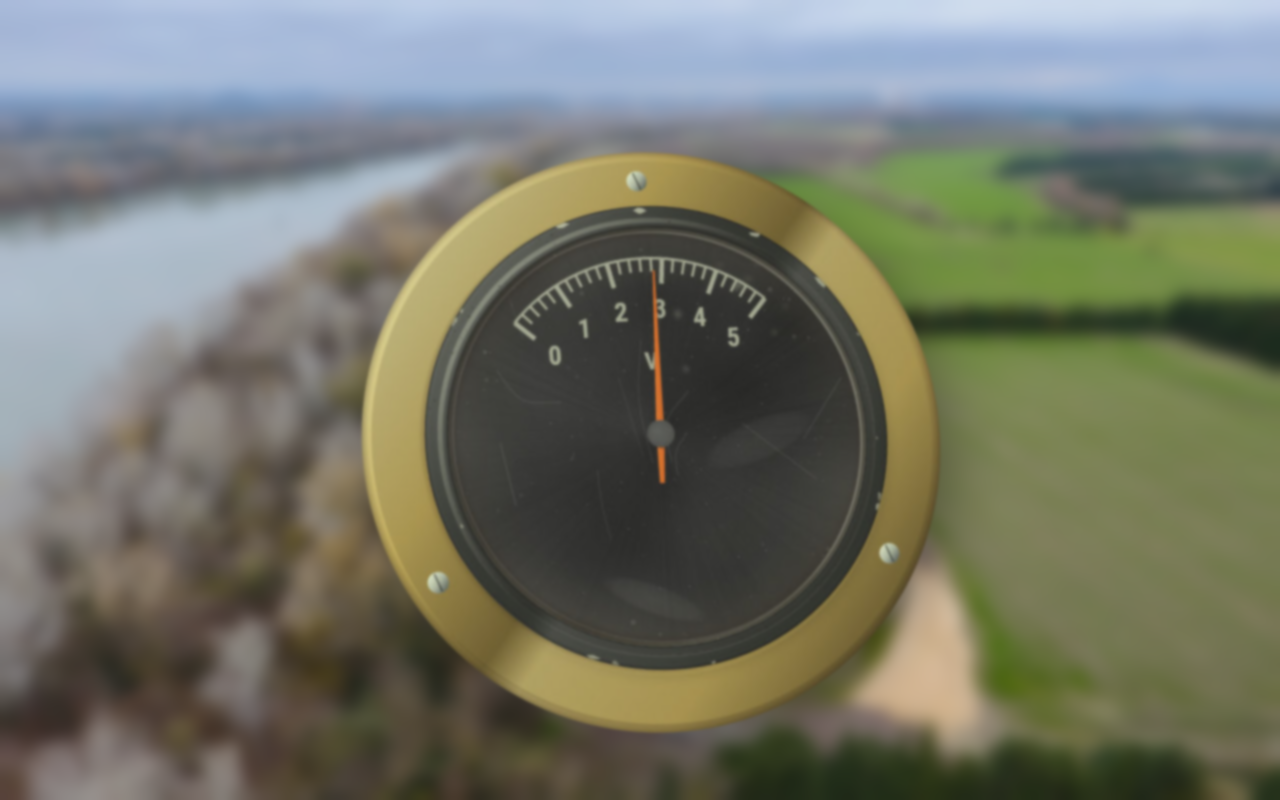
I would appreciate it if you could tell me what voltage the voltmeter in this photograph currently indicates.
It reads 2.8 V
